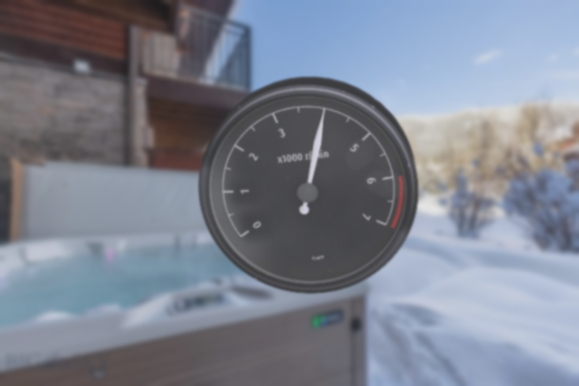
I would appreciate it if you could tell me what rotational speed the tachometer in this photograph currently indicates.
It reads 4000 rpm
